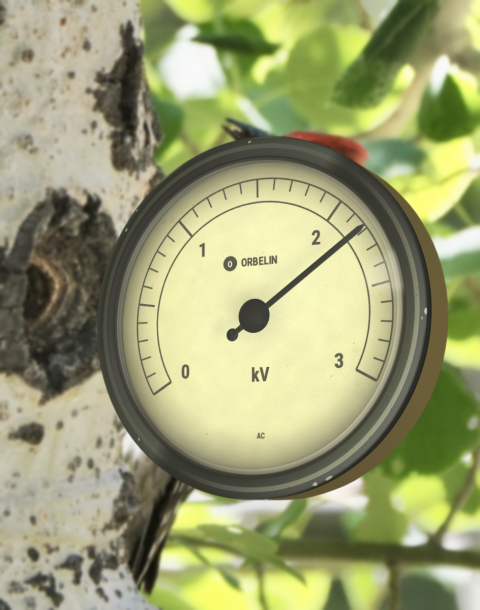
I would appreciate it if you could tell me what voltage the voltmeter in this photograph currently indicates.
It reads 2.2 kV
